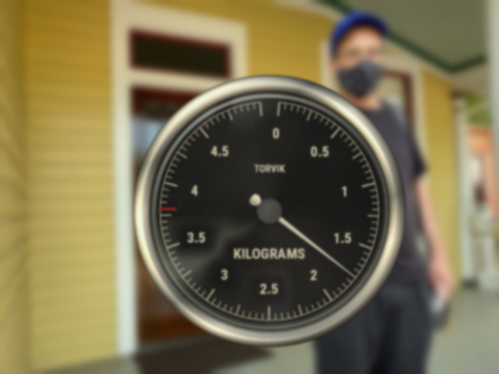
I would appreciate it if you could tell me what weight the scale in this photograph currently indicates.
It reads 1.75 kg
